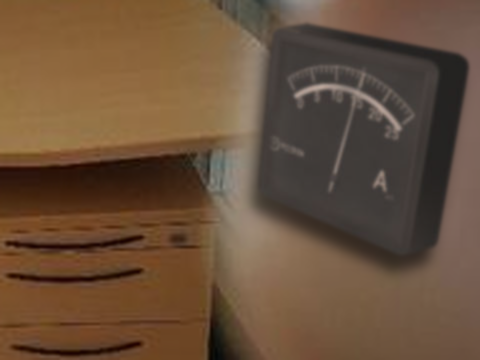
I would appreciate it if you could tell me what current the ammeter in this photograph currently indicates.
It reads 15 A
